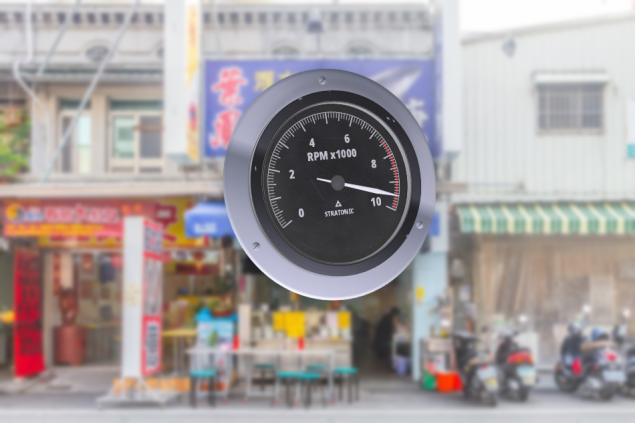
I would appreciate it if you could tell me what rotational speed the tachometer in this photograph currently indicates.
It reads 9500 rpm
